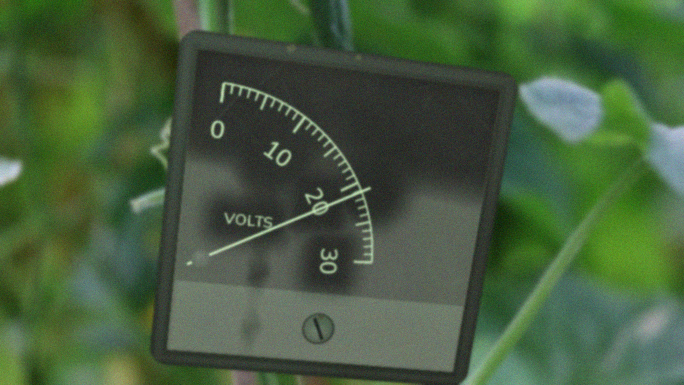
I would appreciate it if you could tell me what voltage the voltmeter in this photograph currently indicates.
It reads 21 V
